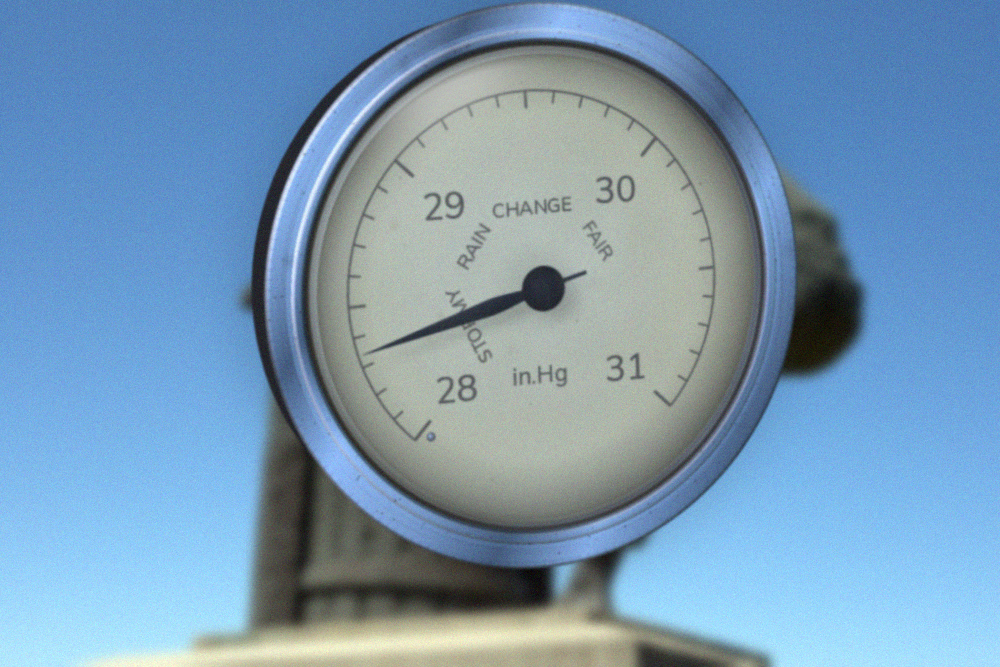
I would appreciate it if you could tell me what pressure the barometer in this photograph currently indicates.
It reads 28.35 inHg
